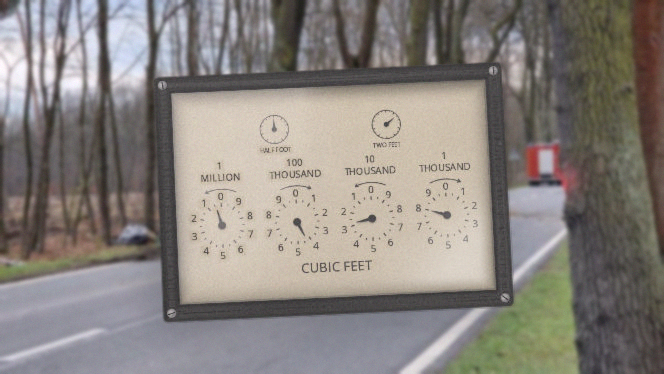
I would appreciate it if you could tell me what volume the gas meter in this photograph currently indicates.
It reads 42800 ft³
